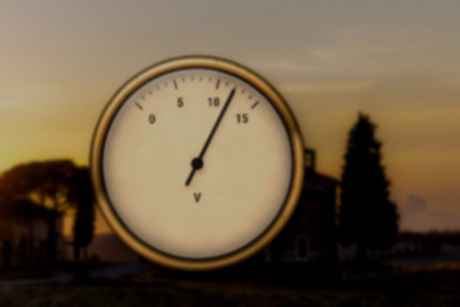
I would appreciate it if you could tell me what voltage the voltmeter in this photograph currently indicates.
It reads 12 V
